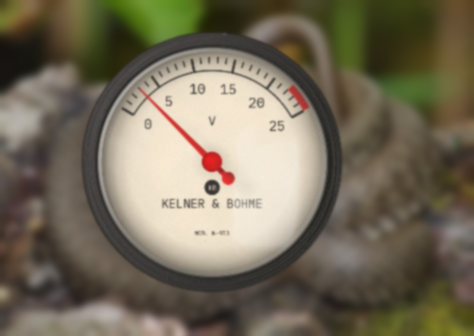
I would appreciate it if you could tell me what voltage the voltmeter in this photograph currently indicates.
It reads 3 V
